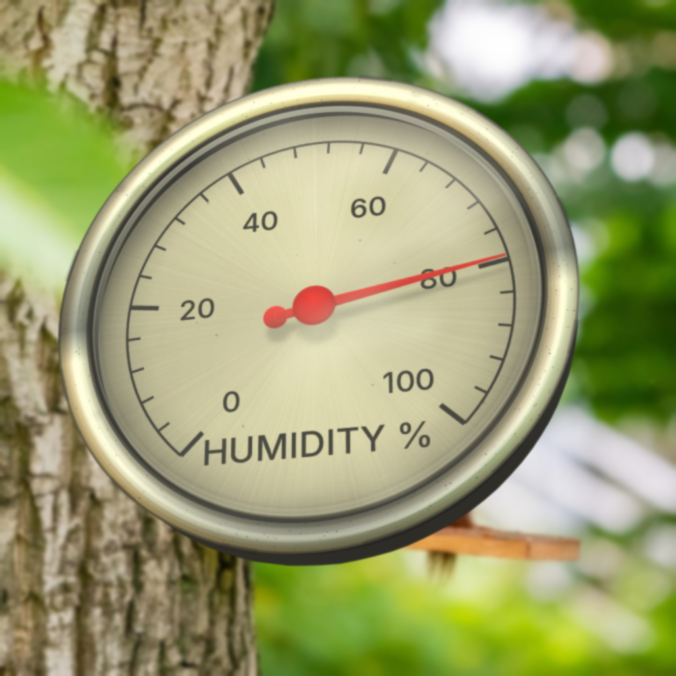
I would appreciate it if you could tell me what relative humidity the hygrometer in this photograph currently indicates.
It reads 80 %
